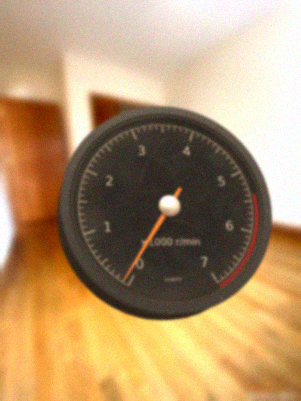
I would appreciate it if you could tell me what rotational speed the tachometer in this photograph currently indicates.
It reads 100 rpm
